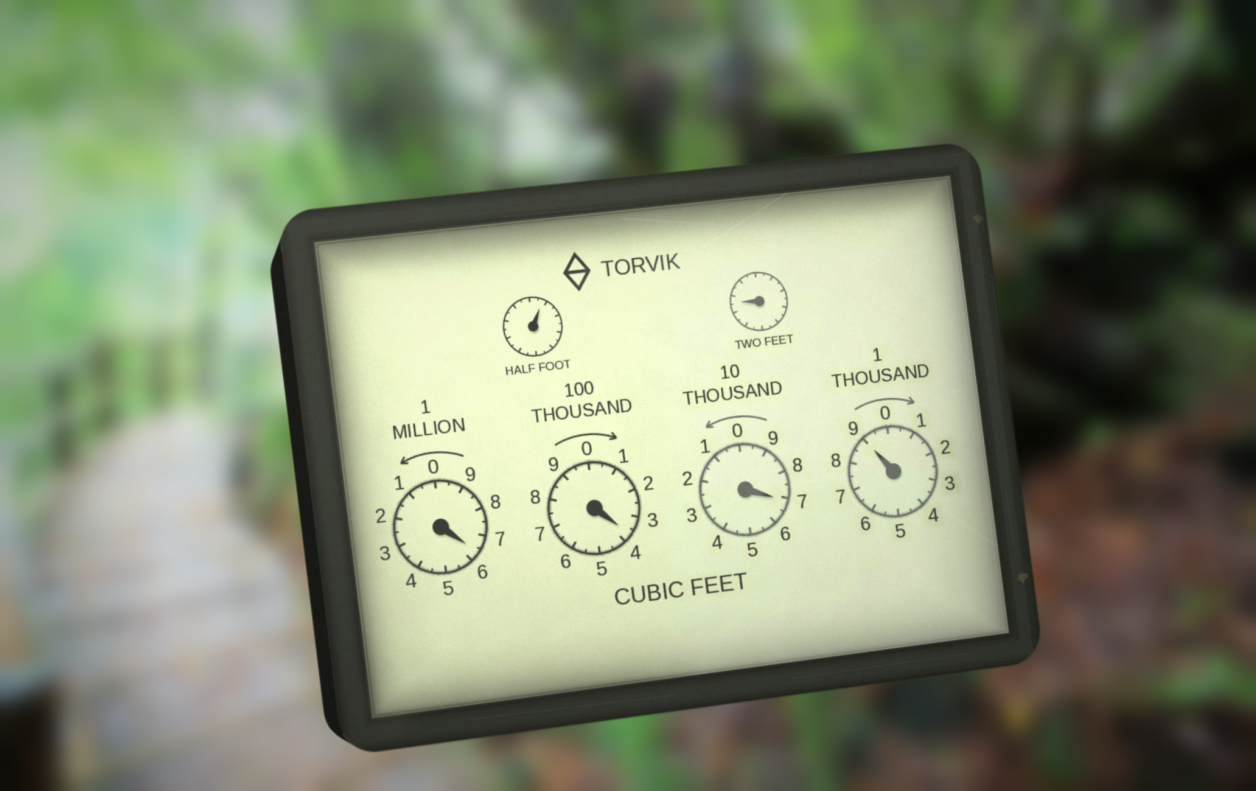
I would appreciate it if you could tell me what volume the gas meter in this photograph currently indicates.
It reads 636900 ft³
